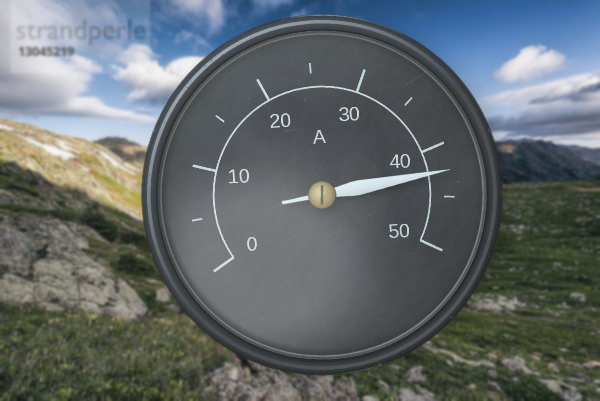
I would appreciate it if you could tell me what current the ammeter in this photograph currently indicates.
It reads 42.5 A
